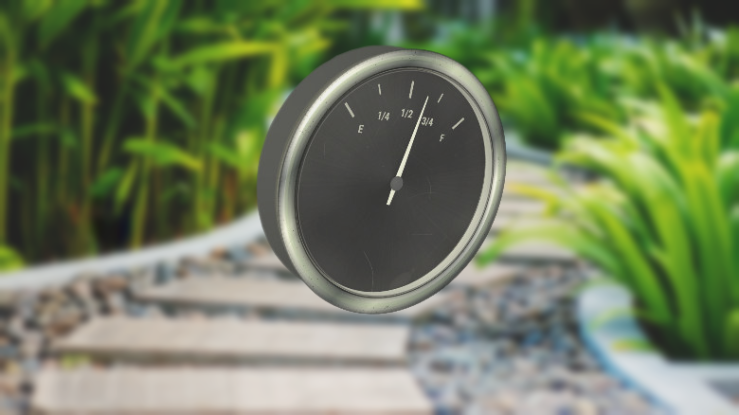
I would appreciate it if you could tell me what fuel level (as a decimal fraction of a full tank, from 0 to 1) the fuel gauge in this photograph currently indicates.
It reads 0.625
